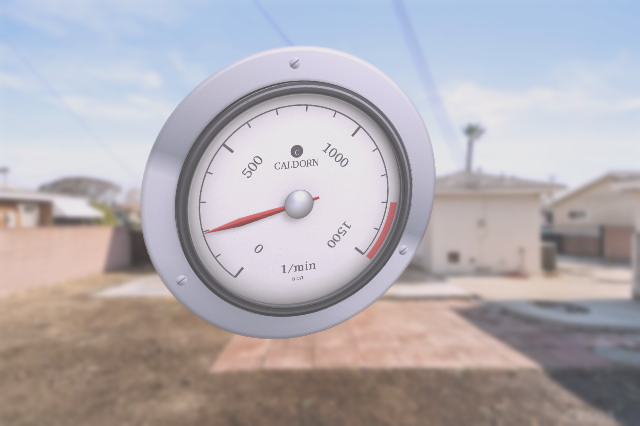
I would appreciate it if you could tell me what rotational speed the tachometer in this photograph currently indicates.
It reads 200 rpm
